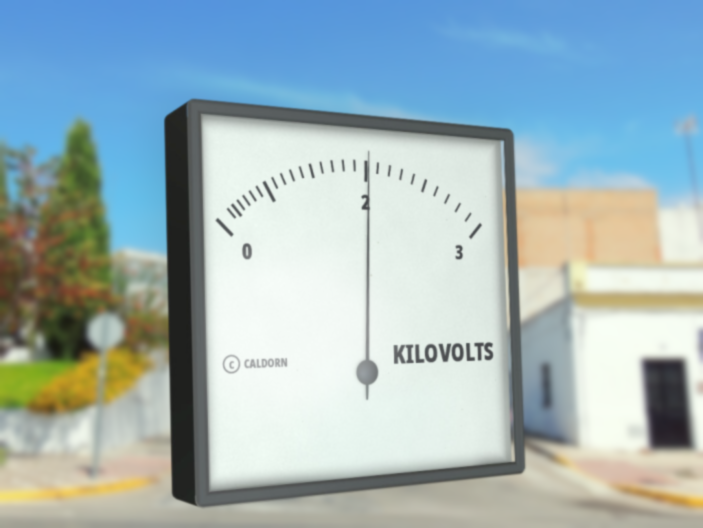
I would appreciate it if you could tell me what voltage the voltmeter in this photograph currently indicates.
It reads 2 kV
